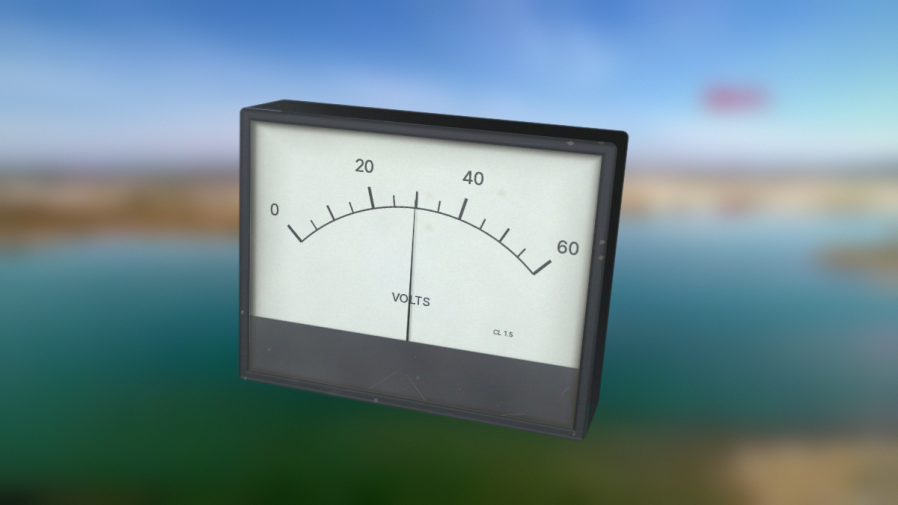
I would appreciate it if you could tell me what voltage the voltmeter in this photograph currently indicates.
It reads 30 V
